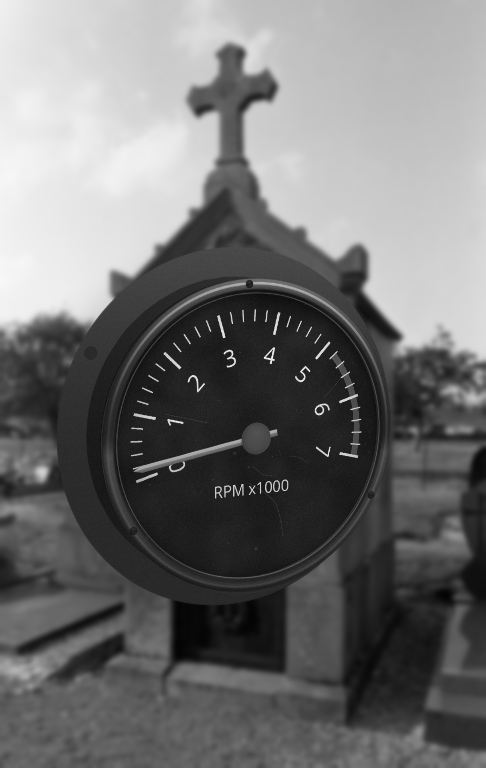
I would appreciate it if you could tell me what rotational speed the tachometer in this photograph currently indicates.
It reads 200 rpm
